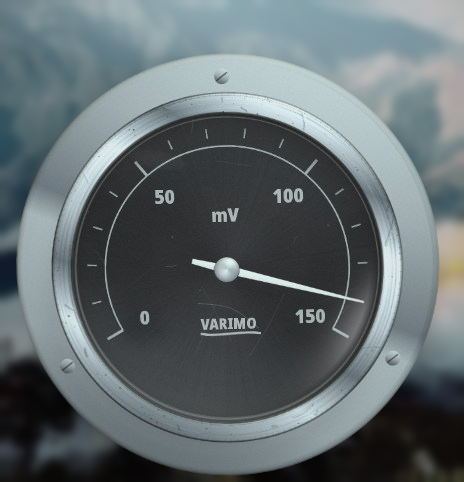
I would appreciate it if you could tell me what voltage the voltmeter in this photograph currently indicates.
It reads 140 mV
